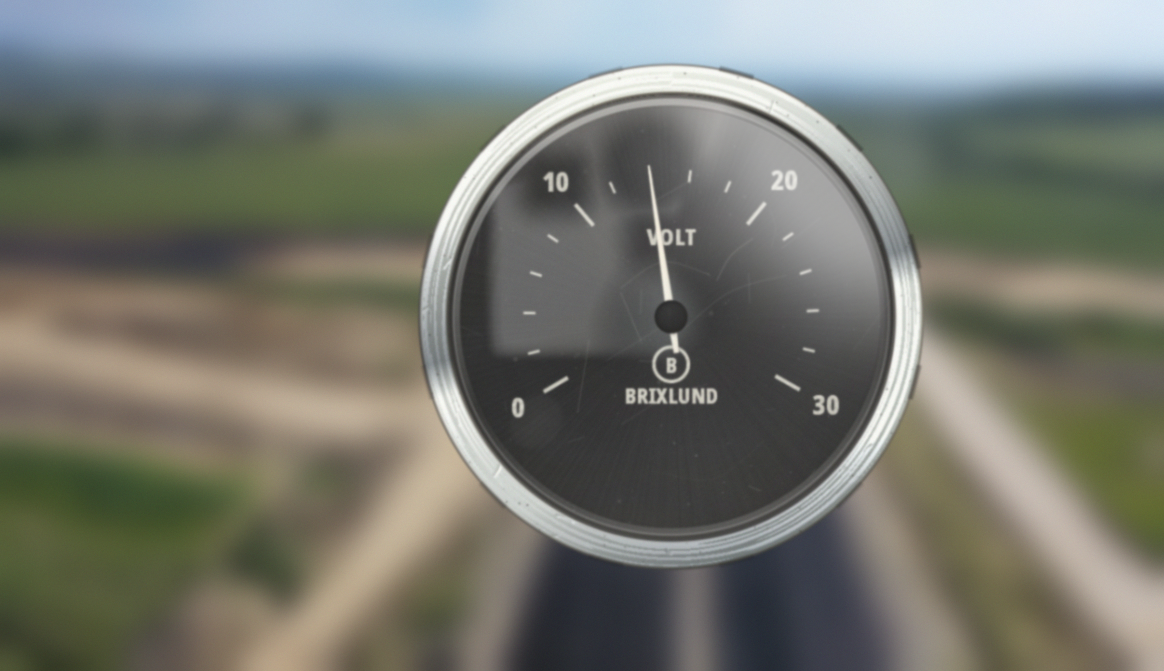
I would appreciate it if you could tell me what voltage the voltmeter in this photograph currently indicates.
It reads 14 V
